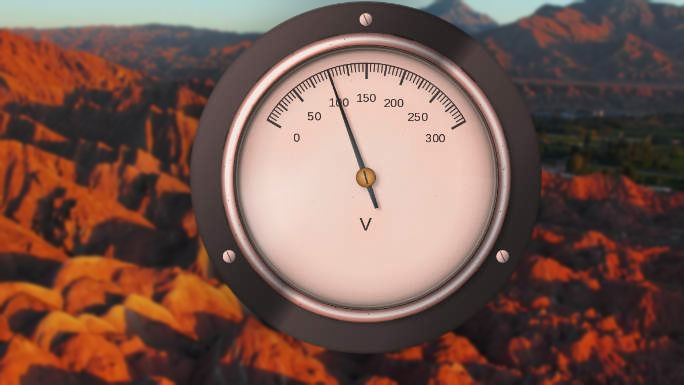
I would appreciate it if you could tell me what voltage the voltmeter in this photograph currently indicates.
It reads 100 V
